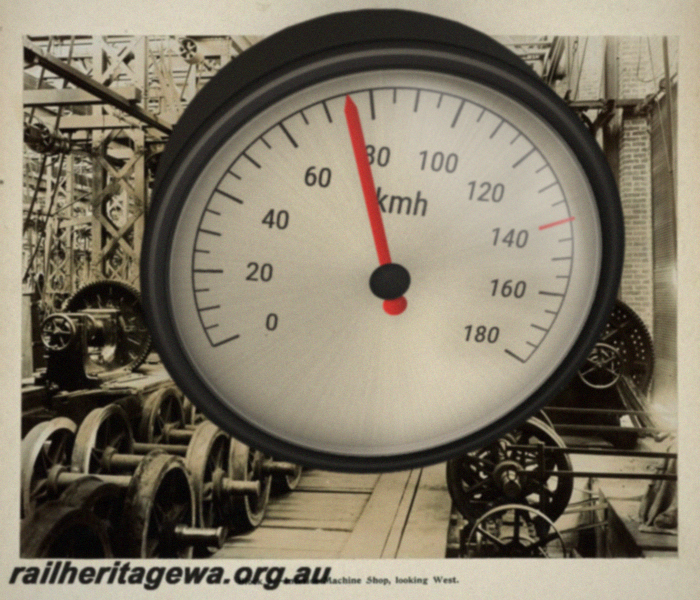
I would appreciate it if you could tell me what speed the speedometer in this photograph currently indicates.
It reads 75 km/h
